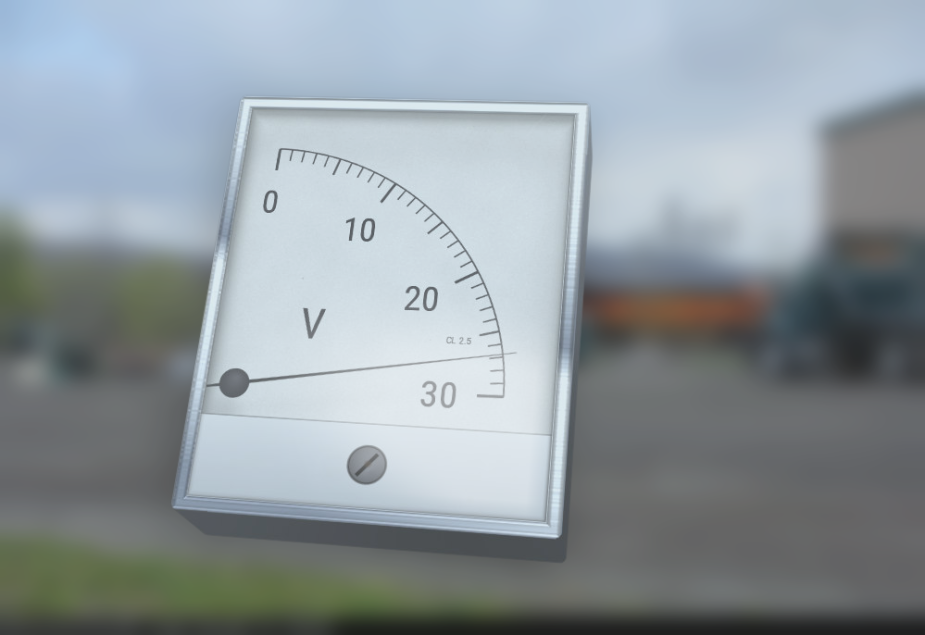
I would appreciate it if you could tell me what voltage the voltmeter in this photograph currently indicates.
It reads 27 V
